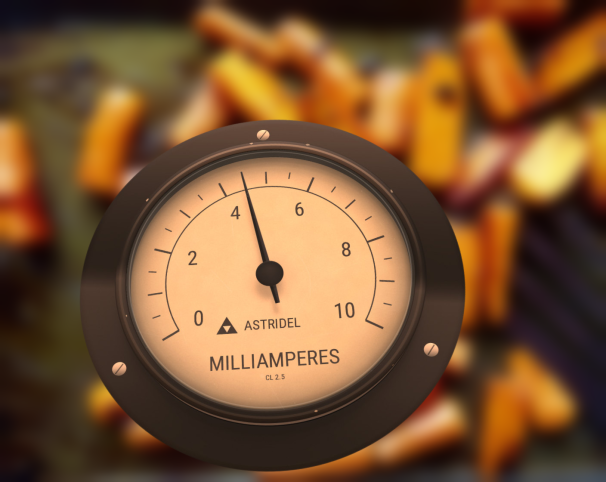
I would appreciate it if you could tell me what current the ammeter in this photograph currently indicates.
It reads 4.5 mA
